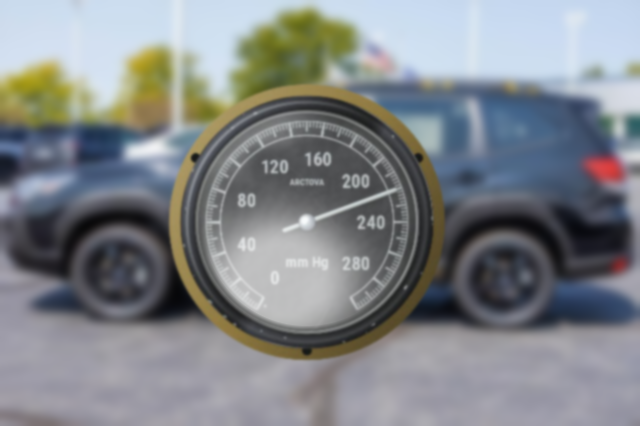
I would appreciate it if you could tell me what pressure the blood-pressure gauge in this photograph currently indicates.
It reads 220 mmHg
